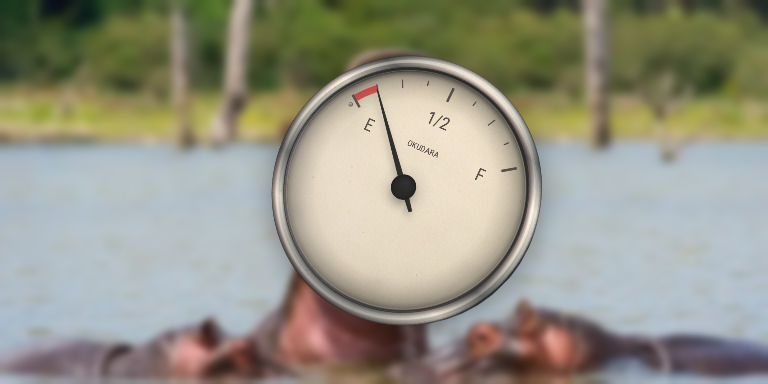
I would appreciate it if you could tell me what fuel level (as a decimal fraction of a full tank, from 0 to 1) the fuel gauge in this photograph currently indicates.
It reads 0.125
